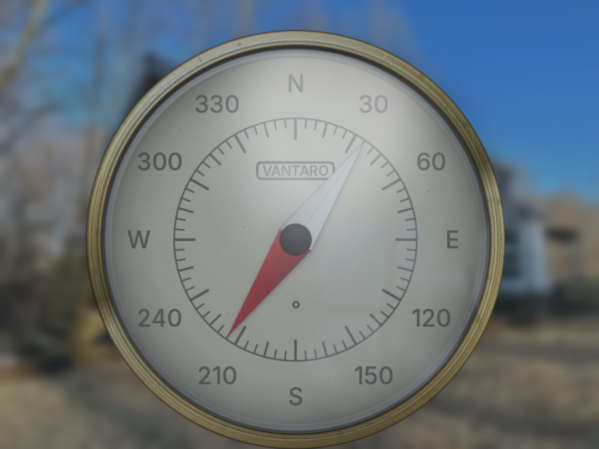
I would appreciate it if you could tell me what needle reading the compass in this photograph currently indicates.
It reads 215 °
